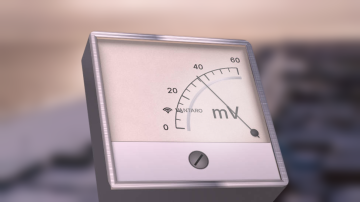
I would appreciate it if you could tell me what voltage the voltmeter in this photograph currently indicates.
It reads 35 mV
